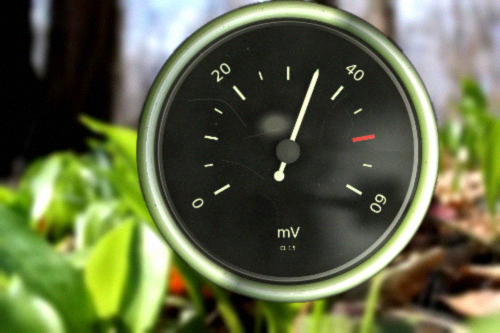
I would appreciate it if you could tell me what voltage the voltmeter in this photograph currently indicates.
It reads 35 mV
